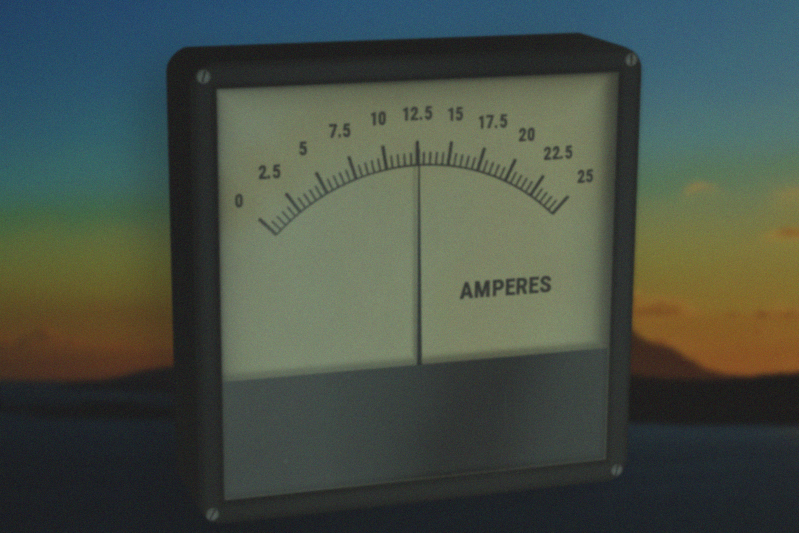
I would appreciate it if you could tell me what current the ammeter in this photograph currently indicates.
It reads 12.5 A
